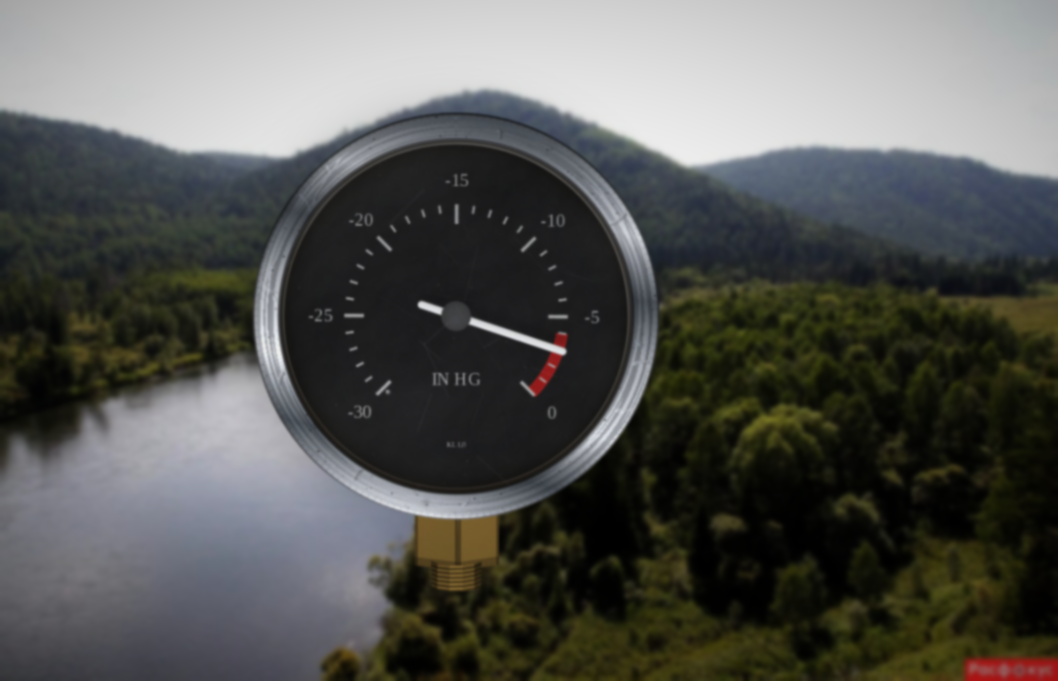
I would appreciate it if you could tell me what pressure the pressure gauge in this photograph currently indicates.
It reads -3 inHg
